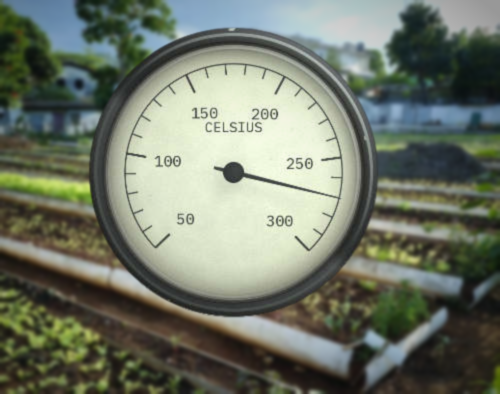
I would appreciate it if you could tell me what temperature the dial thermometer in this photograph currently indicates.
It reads 270 °C
